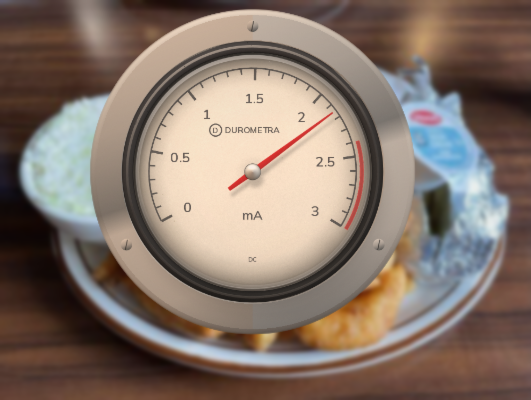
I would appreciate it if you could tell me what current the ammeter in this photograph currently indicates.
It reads 2.15 mA
